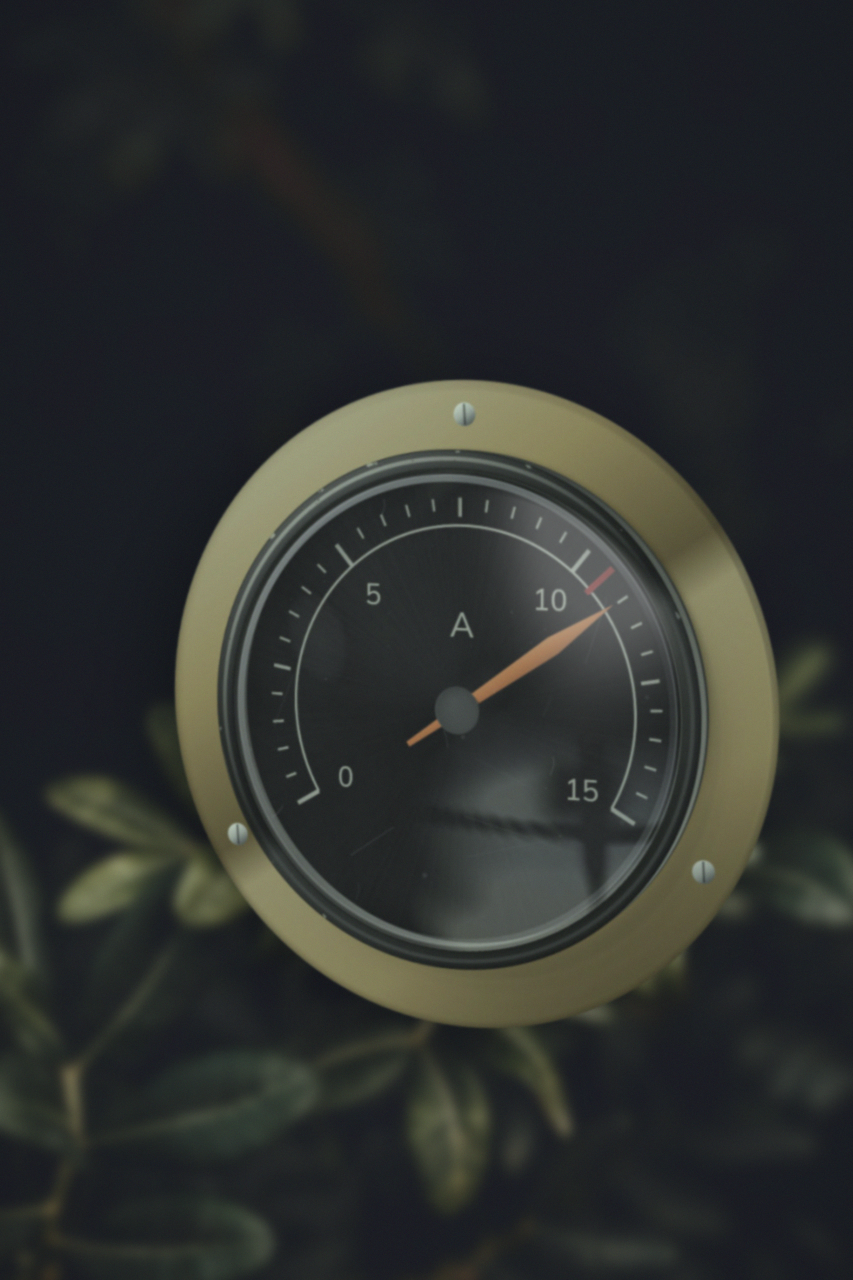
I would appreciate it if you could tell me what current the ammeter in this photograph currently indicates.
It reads 11 A
